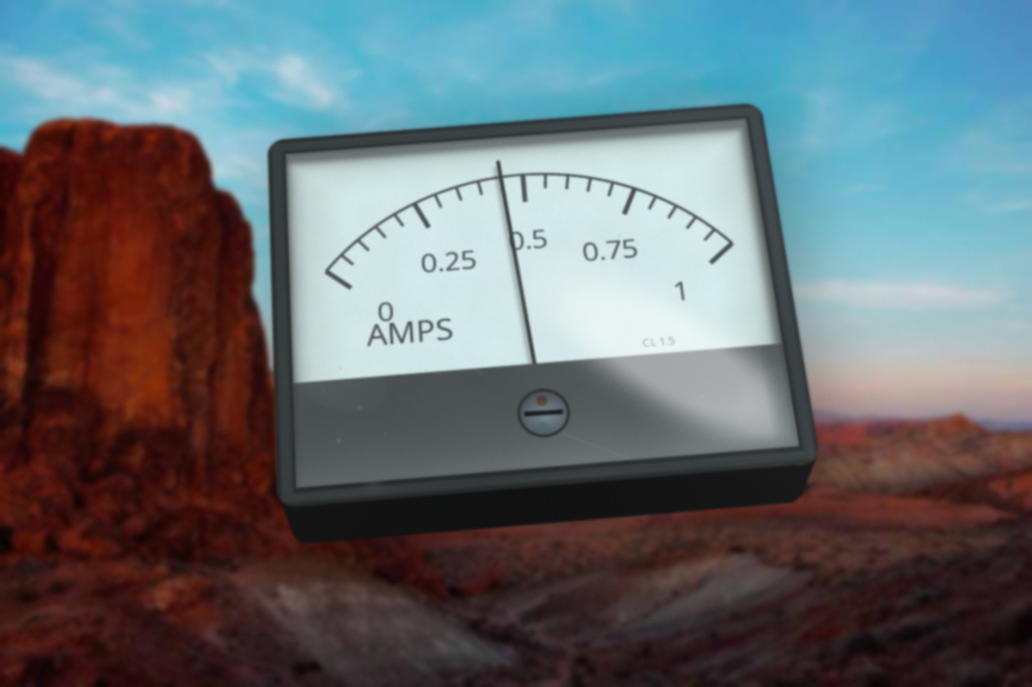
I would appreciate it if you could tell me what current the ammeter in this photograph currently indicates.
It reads 0.45 A
